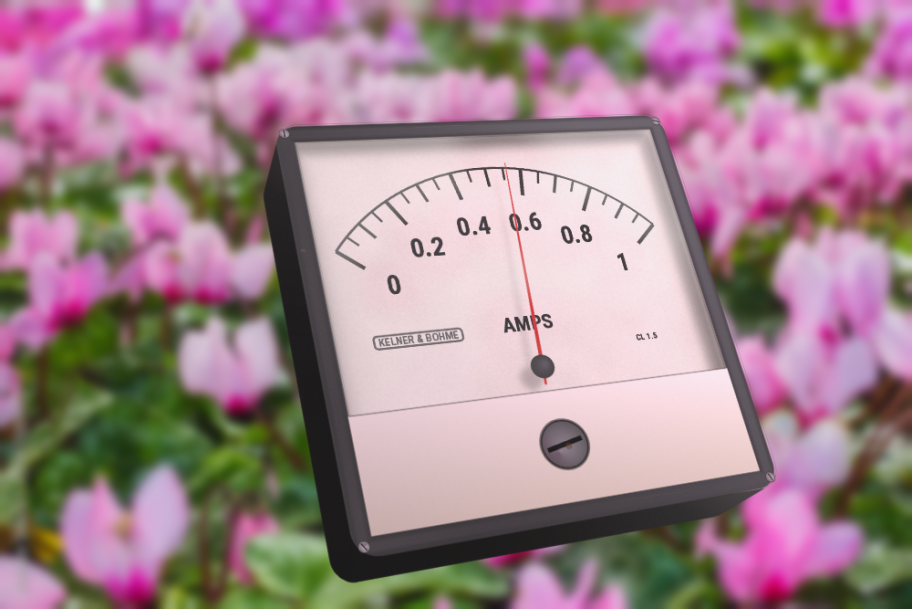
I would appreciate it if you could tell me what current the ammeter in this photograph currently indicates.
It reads 0.55 A
